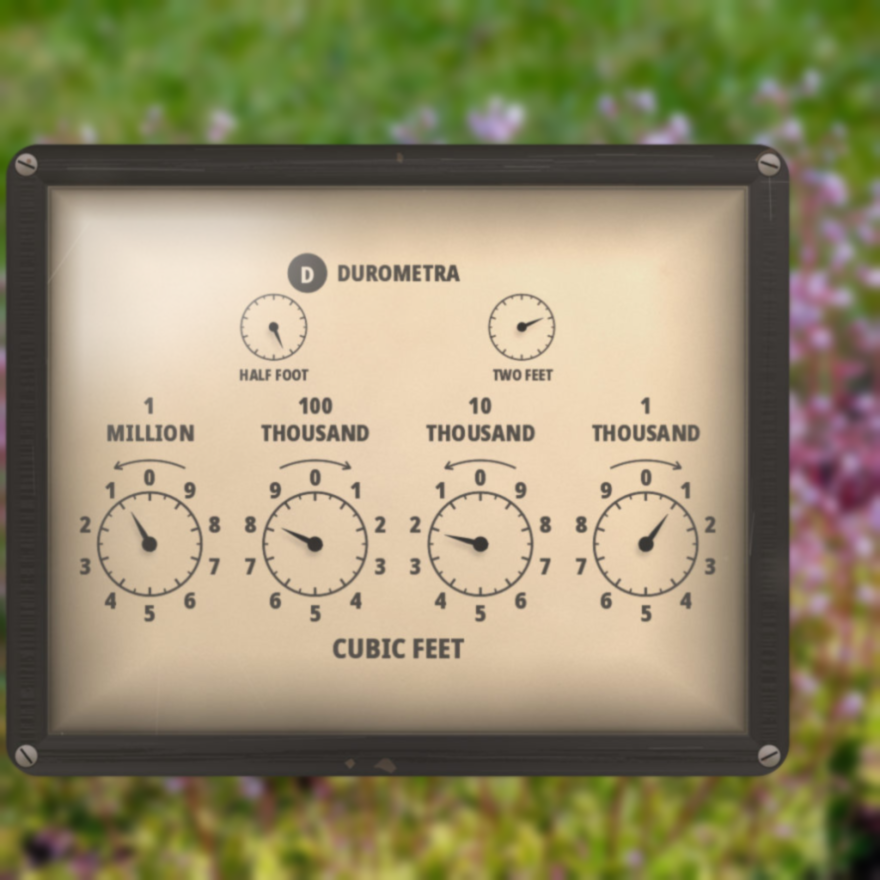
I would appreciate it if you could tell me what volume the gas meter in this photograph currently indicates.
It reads 82100 ft³
